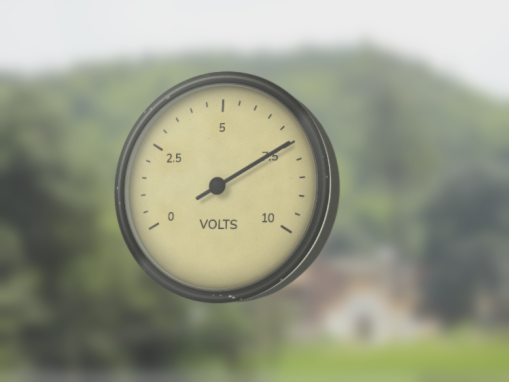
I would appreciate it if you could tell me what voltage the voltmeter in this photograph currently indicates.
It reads 7.5 V
